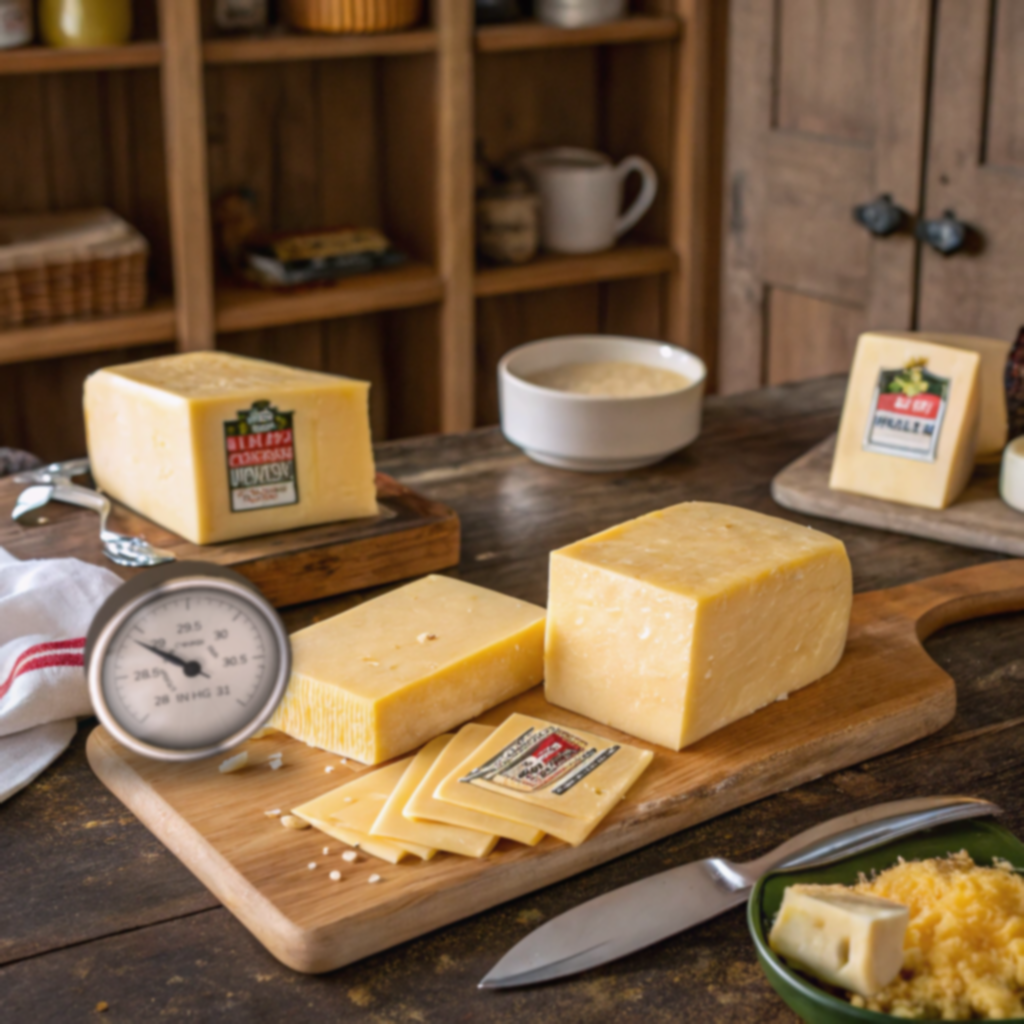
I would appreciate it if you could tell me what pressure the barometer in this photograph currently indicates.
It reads 28.9 inHg
